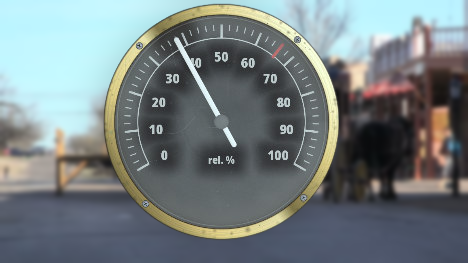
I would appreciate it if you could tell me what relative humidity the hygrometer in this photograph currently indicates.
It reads 38 %
